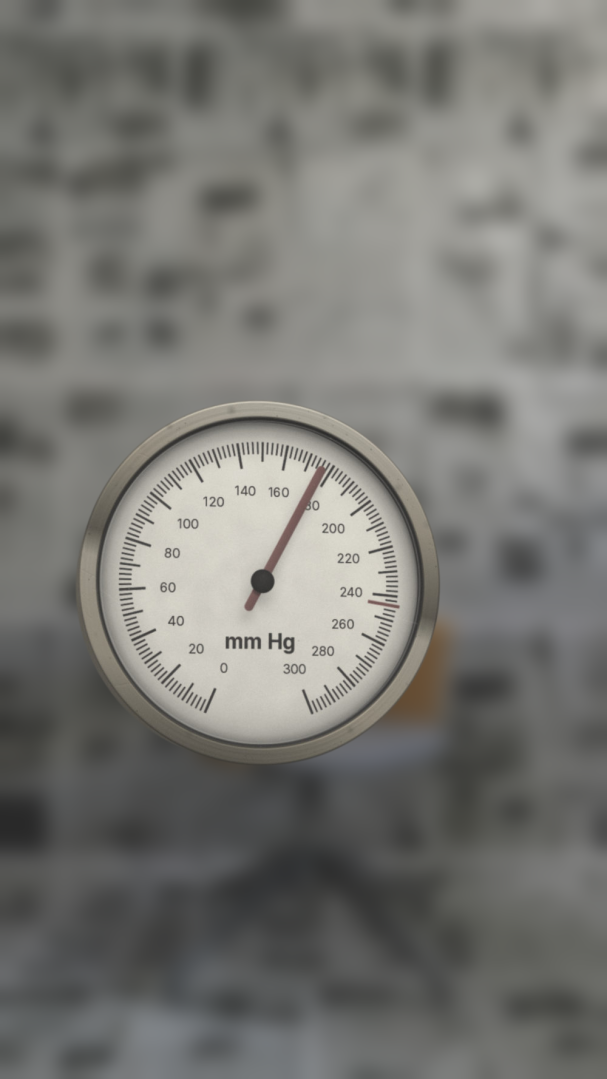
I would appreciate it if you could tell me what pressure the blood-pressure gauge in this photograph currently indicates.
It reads 176 mmHg
